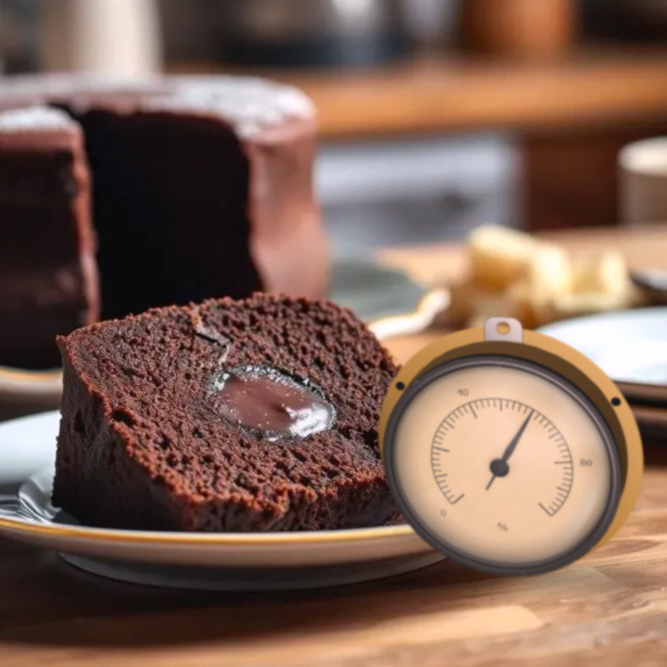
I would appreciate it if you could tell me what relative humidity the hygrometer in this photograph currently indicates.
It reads 60 %
